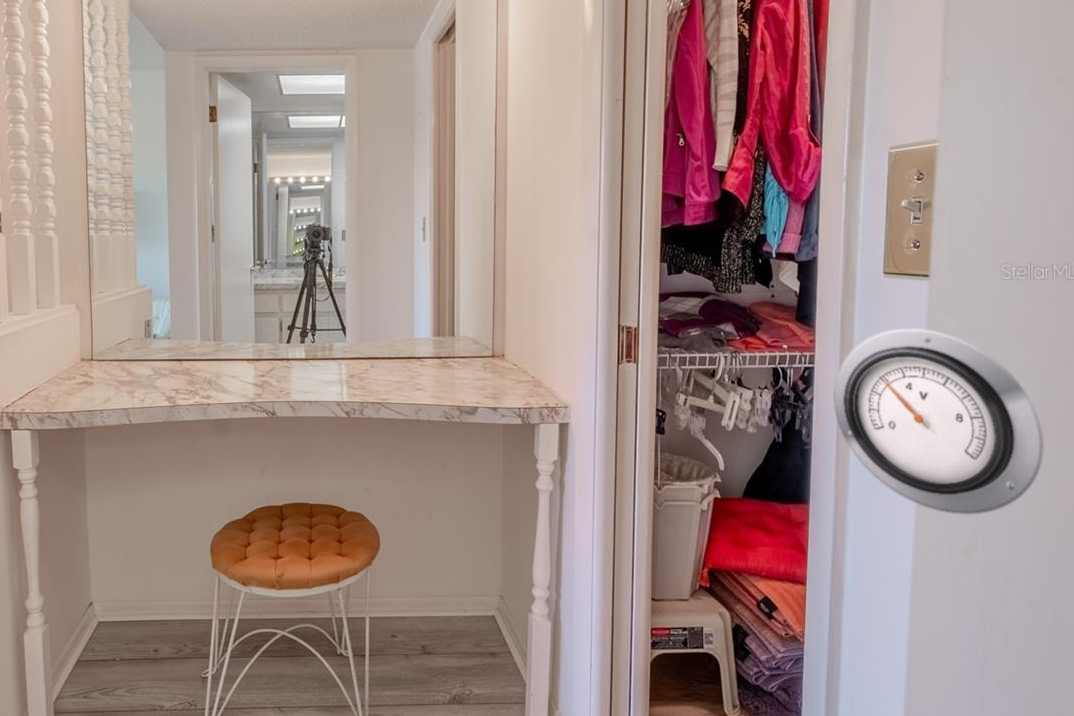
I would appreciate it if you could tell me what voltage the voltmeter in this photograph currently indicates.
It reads 3 V
